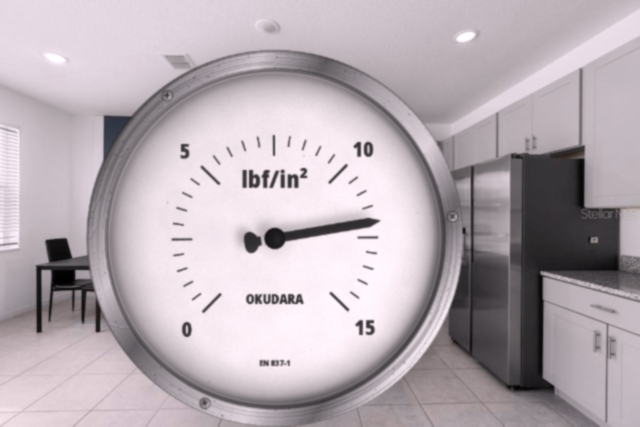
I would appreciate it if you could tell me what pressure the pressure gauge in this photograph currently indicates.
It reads 12 psi
